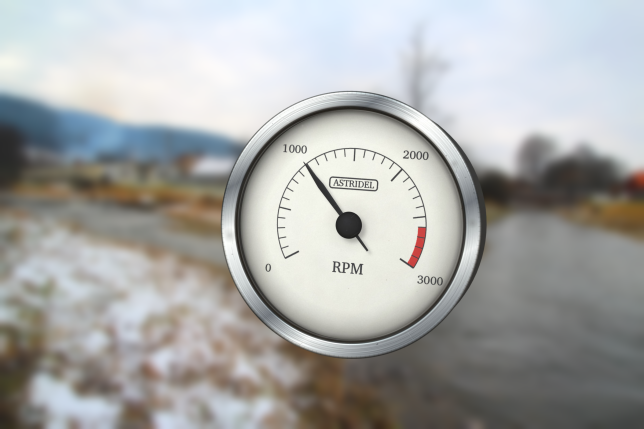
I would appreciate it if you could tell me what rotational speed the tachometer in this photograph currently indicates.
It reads 1000 rpm
